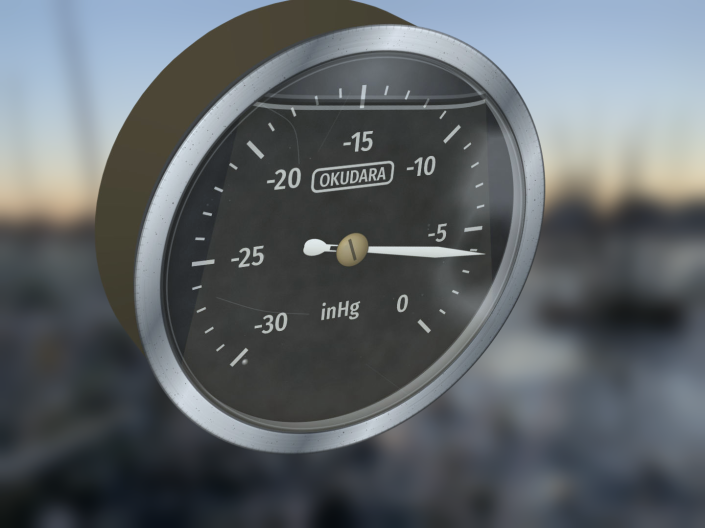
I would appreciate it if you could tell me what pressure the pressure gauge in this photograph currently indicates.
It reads -4 inHg
